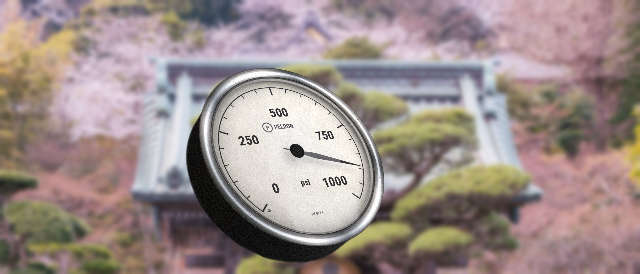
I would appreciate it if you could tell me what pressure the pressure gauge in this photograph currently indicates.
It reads 900 psi
